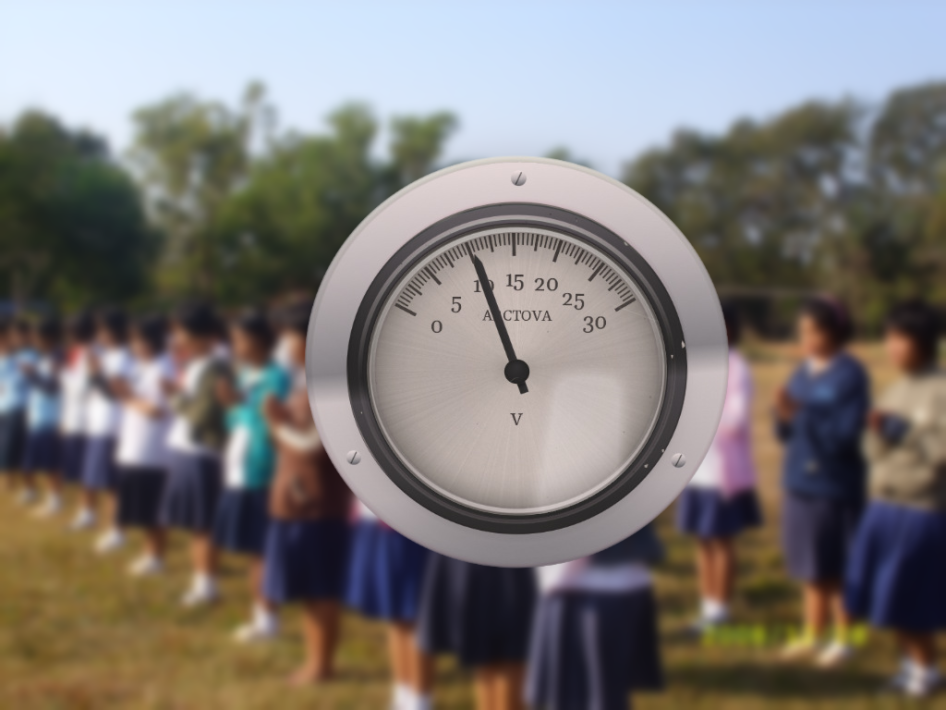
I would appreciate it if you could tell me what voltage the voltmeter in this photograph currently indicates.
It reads 10.5 V
